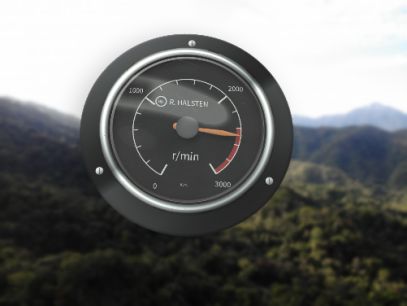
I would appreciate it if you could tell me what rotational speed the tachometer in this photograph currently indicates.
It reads 2500 rpm
